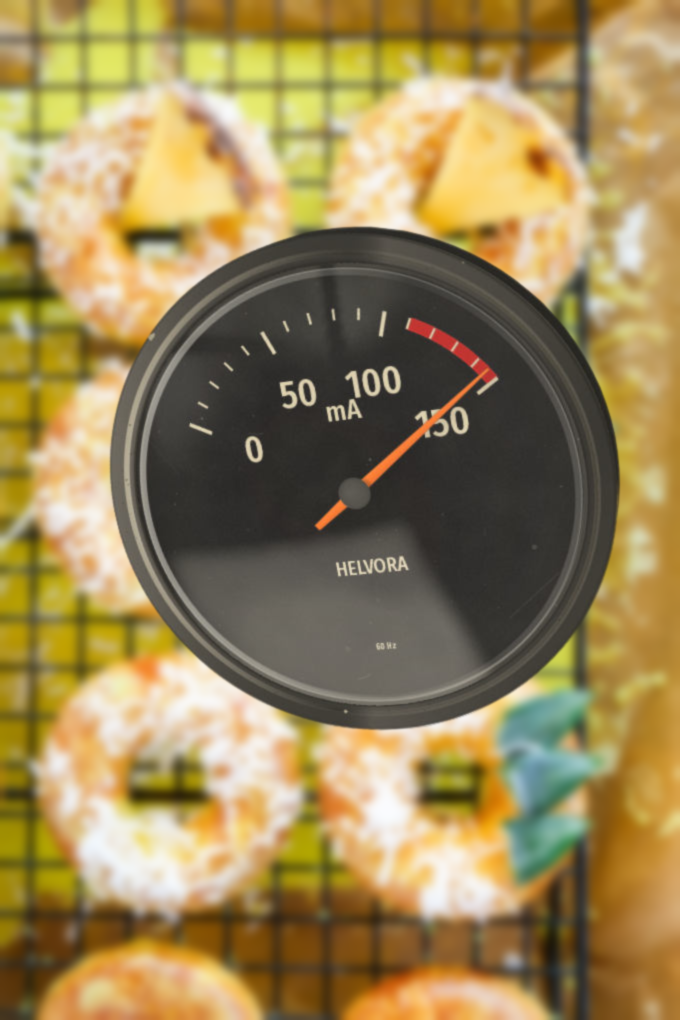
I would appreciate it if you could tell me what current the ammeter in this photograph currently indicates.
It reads 145 mA
